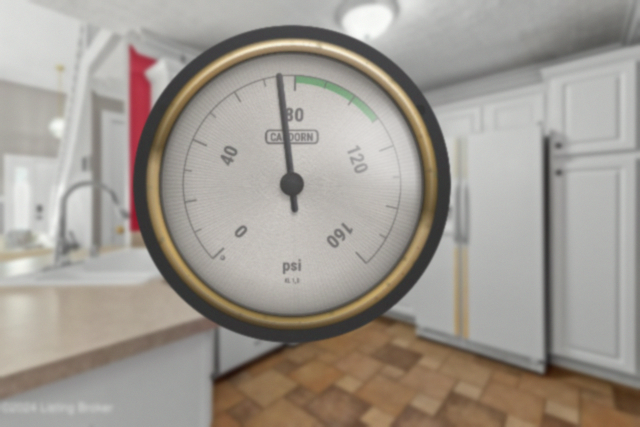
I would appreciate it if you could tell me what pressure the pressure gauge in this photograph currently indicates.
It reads 75 psi
